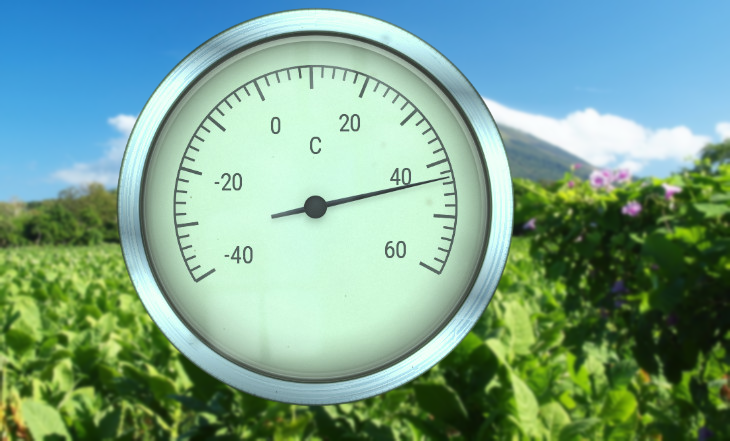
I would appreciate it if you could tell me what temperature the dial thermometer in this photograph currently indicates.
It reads 43 °C
